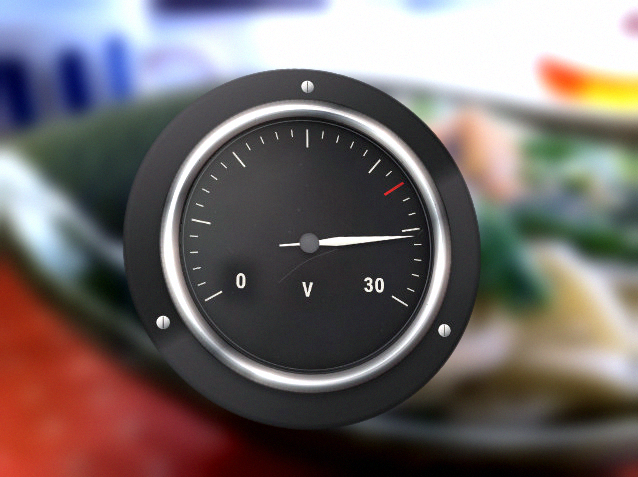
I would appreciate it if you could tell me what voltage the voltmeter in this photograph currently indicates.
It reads 25.5 V
